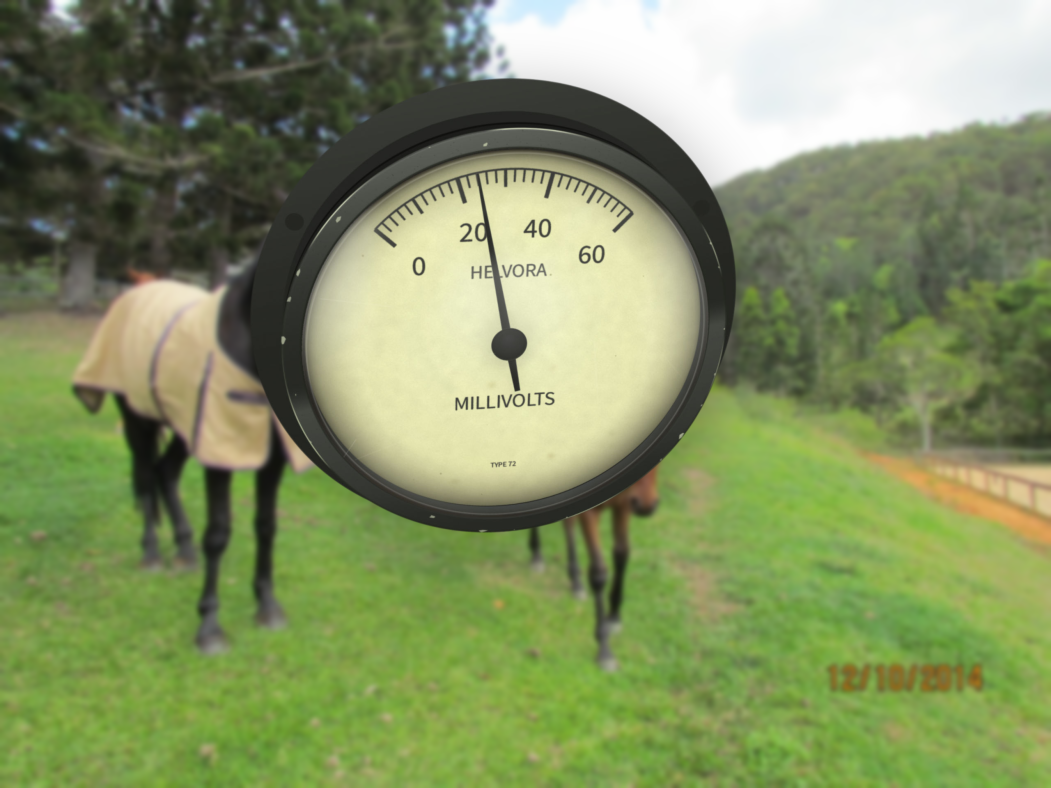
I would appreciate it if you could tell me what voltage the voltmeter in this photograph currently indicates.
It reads 24 mV
